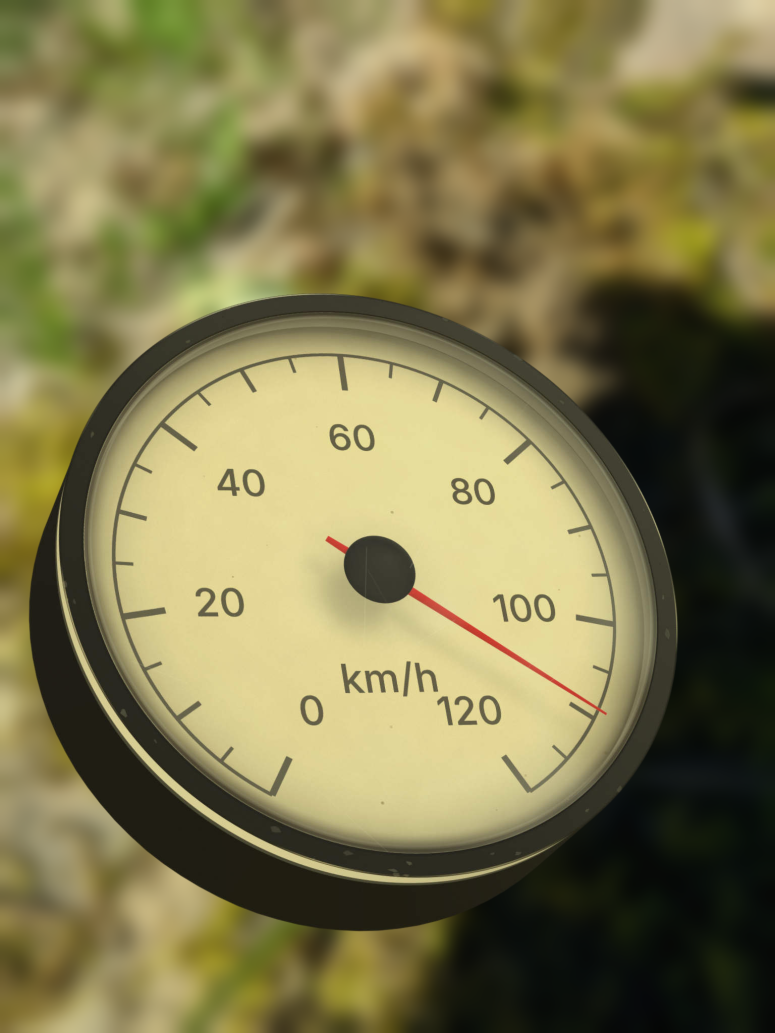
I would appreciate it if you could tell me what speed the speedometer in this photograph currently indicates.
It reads 110 km/h
